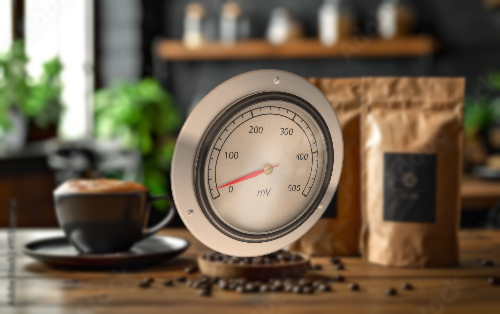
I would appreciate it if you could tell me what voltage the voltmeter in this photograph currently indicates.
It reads 20 mV
